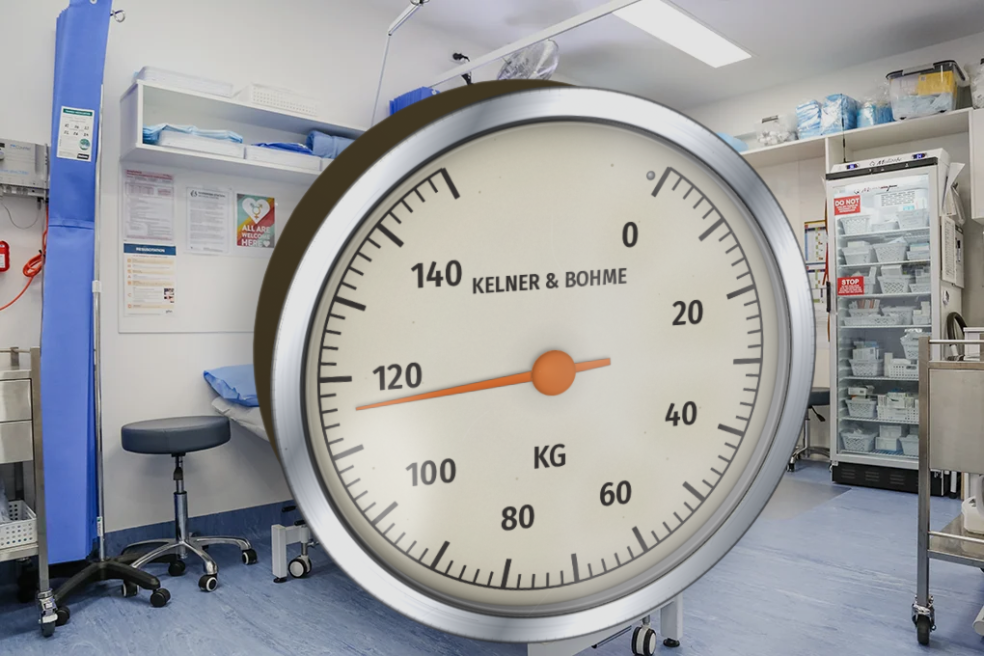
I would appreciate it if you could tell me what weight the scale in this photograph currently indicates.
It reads 116 kg
